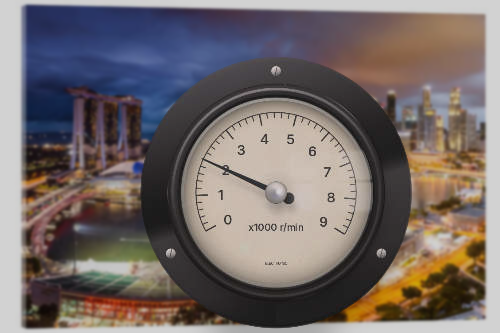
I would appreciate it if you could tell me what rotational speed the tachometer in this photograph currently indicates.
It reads 2000 rpm
